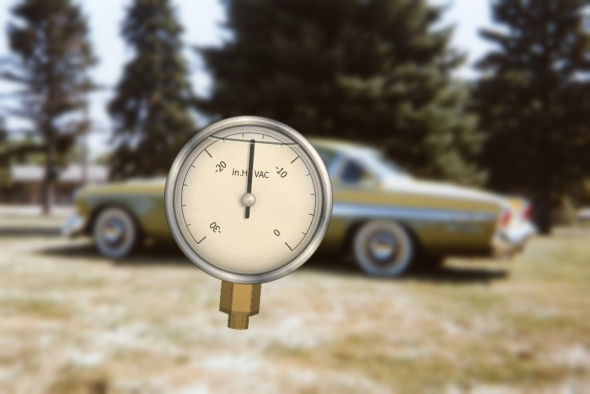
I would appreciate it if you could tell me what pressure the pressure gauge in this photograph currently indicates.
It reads -15 inHg
